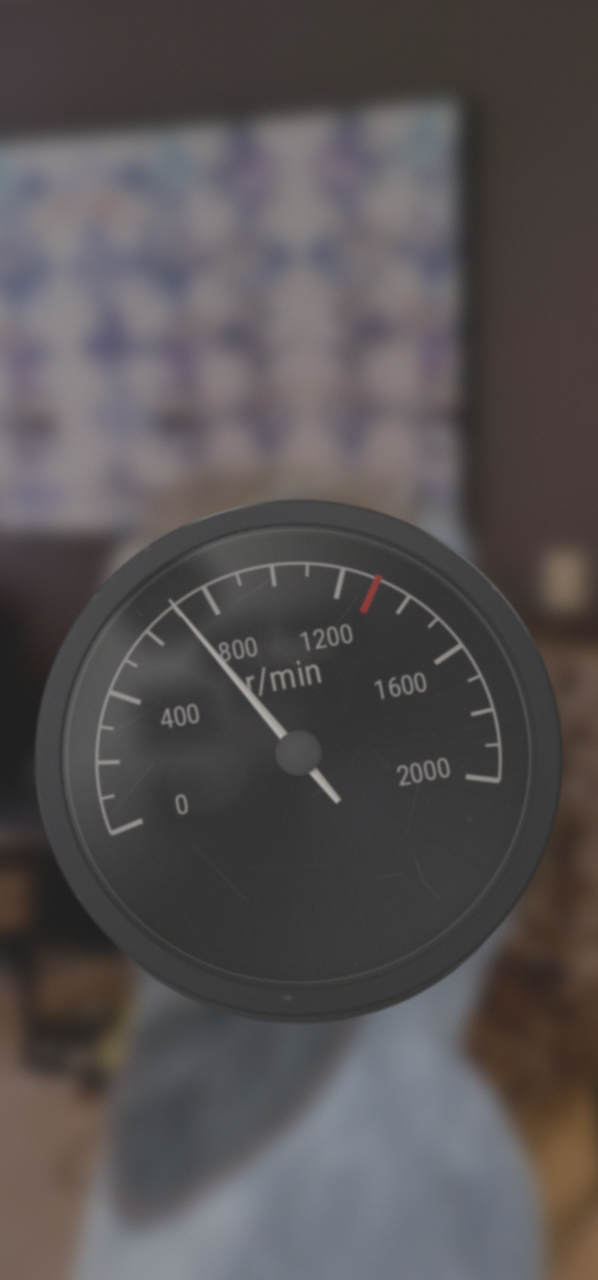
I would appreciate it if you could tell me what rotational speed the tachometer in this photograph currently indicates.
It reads 700 rpm
